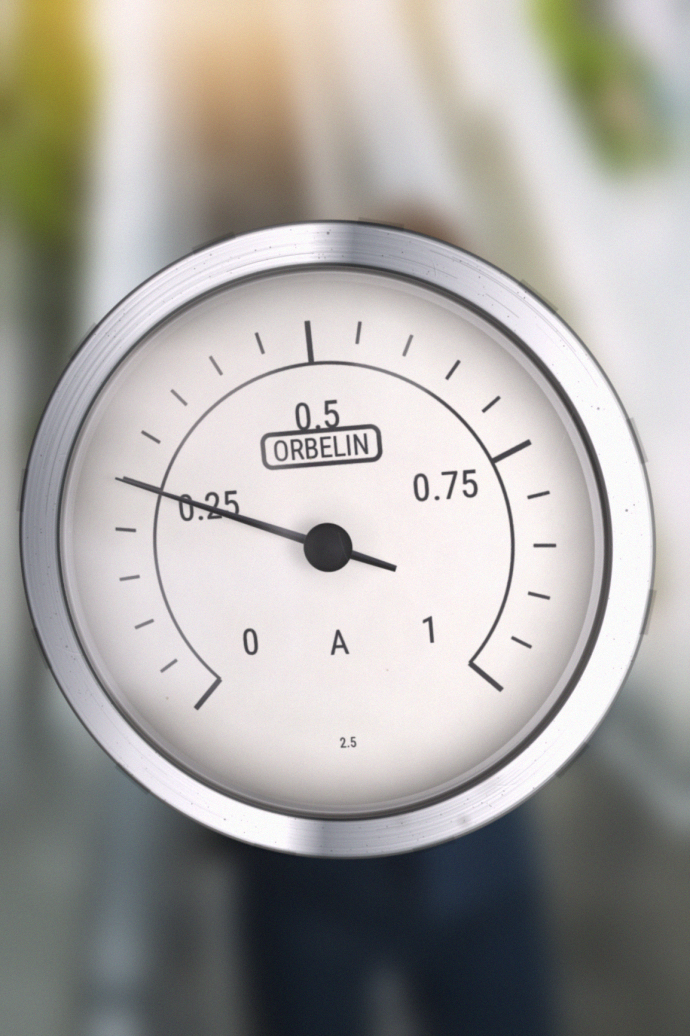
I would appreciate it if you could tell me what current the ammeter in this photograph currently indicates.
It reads 0.25 A
